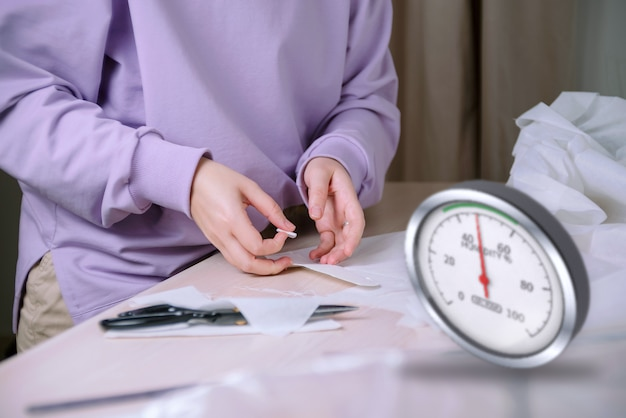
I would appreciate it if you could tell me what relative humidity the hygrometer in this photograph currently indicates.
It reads 48 %
